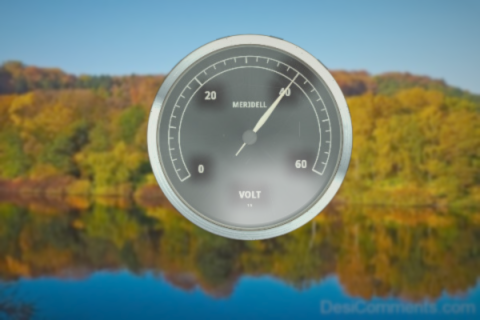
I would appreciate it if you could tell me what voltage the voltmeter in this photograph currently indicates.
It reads 40 V
